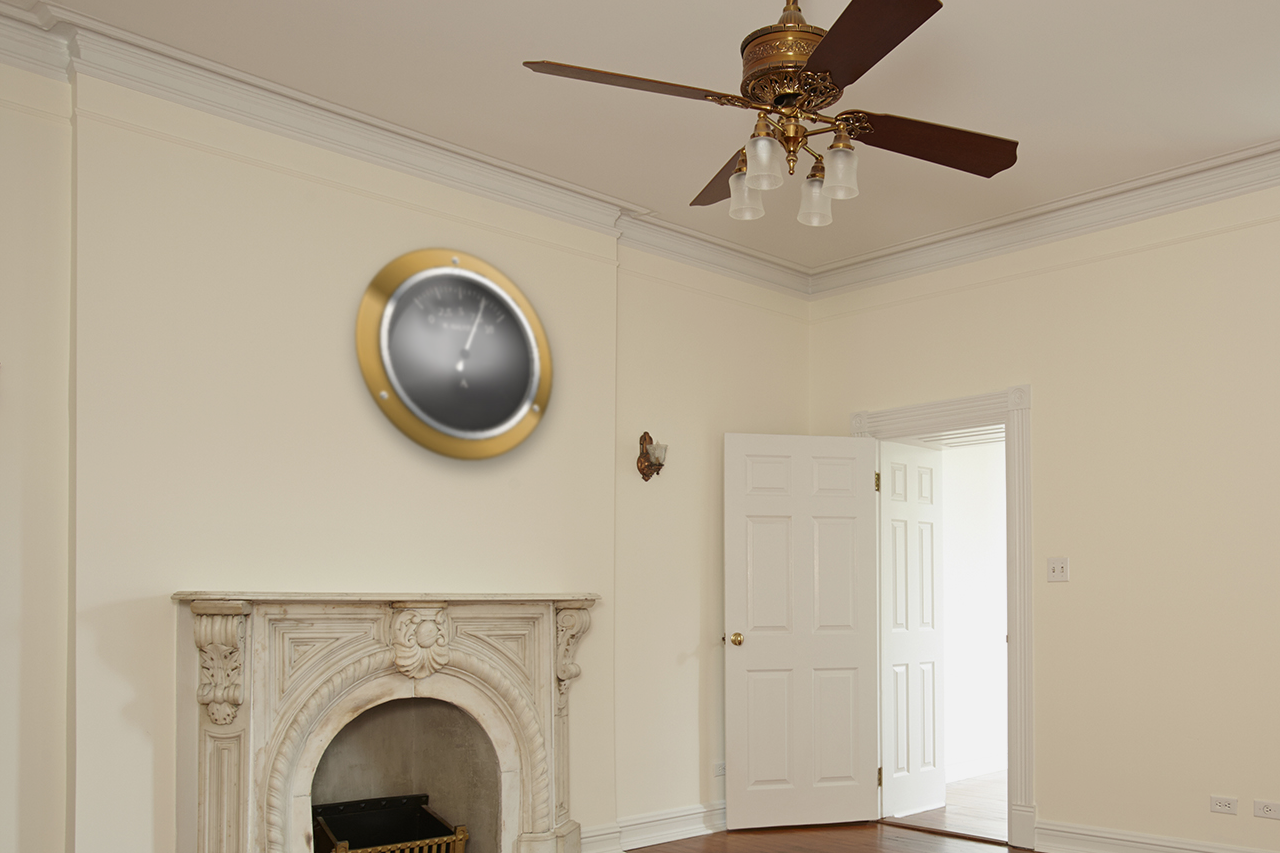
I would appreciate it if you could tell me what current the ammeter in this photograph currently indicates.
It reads 7.5 A
